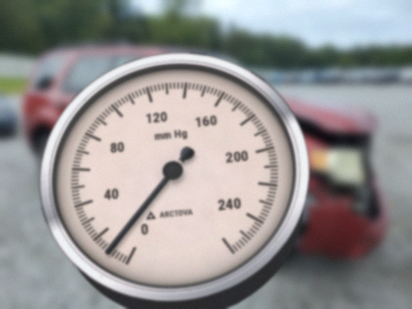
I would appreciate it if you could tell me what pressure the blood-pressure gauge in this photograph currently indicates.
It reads 10 mmHg
